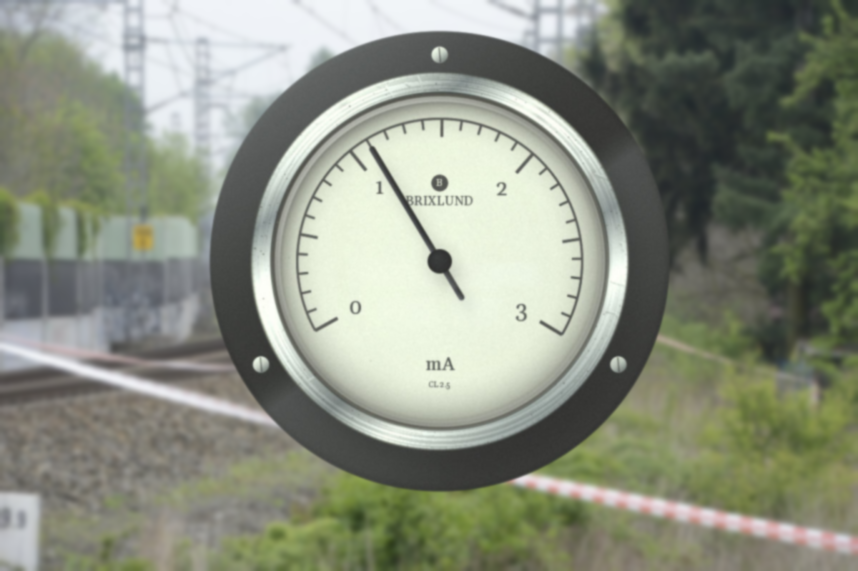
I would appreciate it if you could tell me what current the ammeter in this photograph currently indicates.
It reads 1.1 mA
